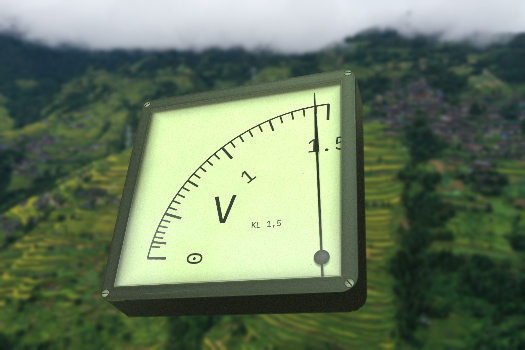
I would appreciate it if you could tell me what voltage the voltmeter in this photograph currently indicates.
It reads 1.45 V
